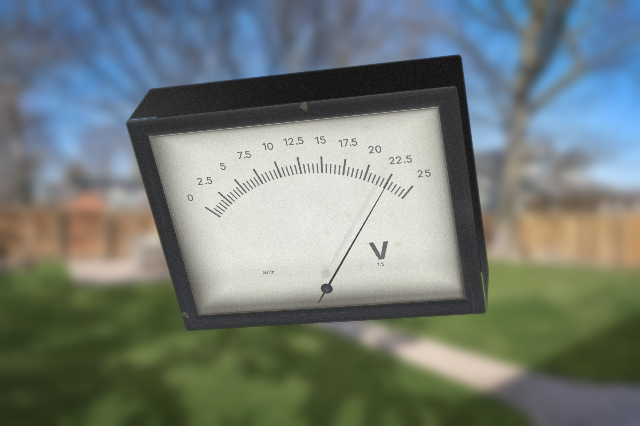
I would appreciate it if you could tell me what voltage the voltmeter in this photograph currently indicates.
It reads 22.5 V
